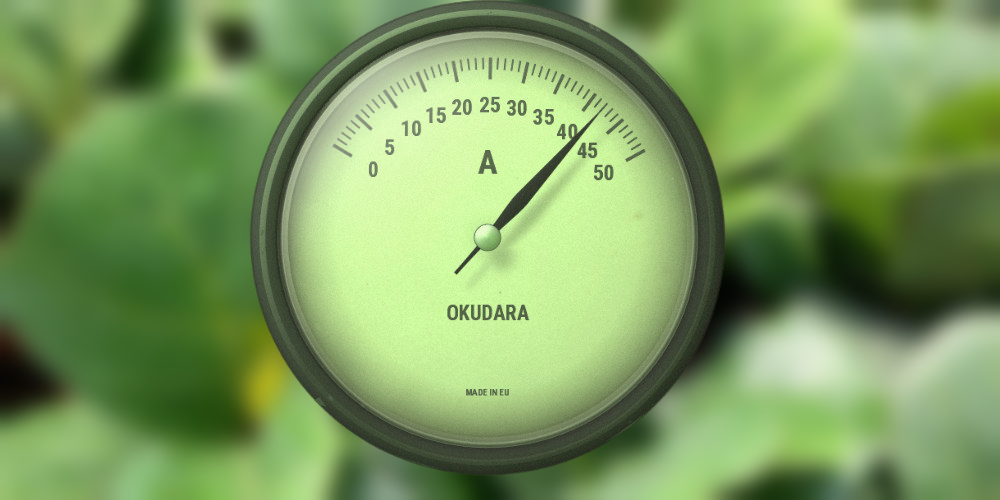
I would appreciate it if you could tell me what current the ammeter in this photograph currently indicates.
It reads 42 A
